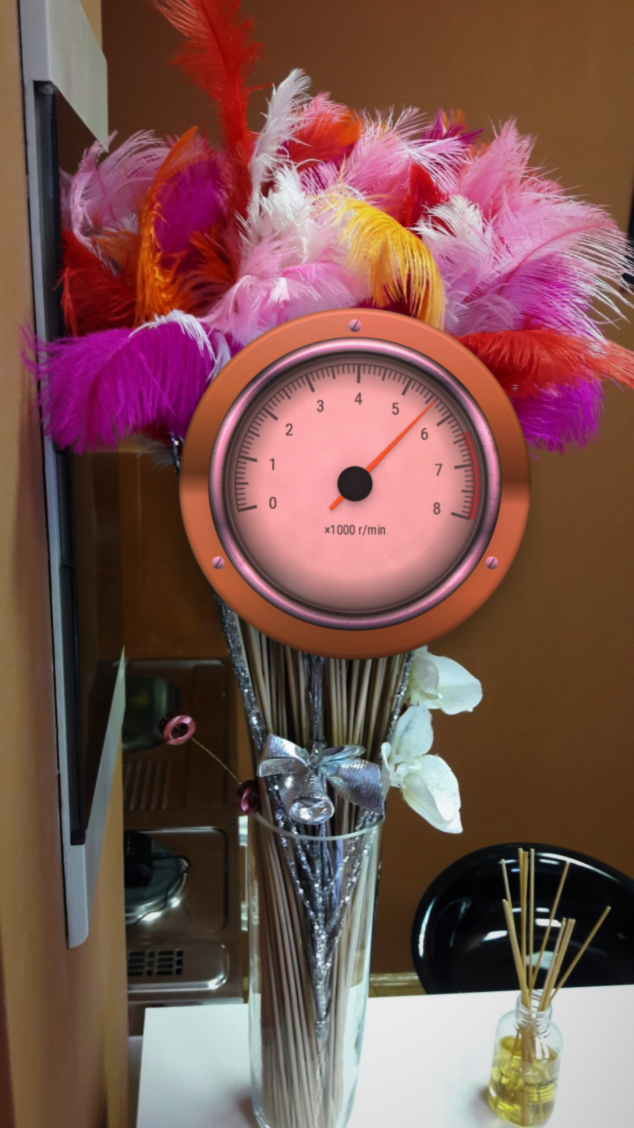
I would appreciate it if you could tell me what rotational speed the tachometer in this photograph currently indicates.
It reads 5600 rpm
